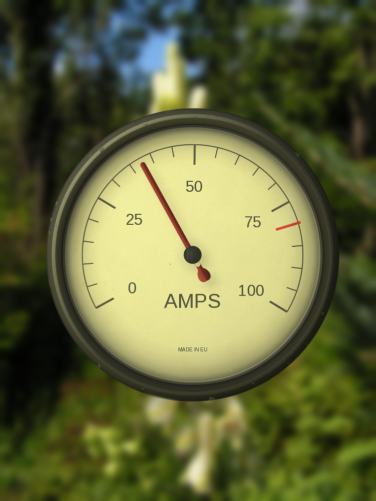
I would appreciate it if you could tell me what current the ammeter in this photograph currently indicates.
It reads 37.5 A
